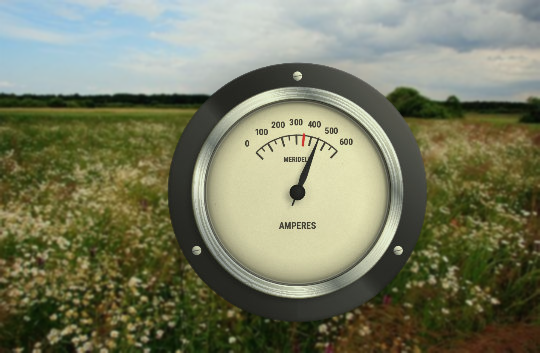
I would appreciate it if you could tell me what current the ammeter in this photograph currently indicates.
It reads 450 A
